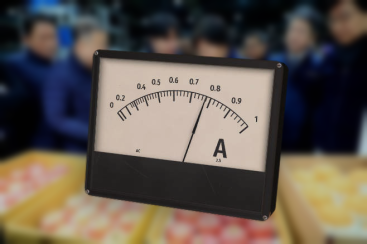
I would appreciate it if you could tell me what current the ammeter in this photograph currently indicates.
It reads 0.78 A
